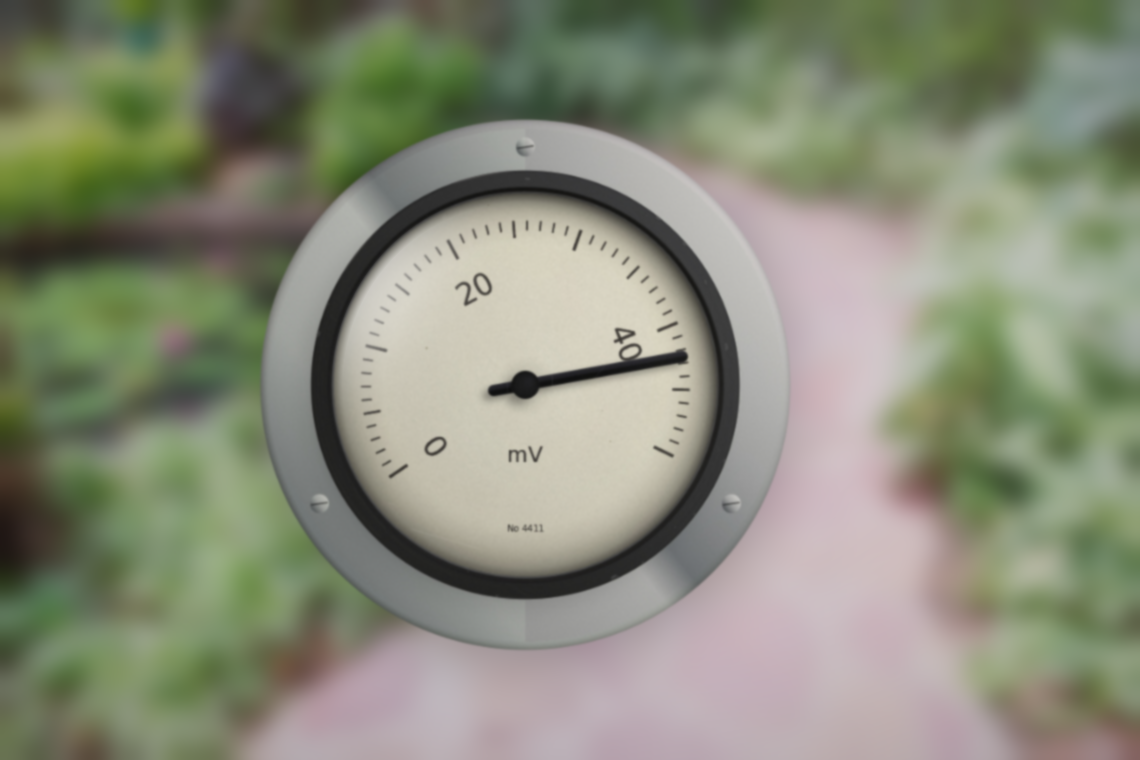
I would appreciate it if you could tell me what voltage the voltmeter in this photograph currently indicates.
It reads 42.5 mV
